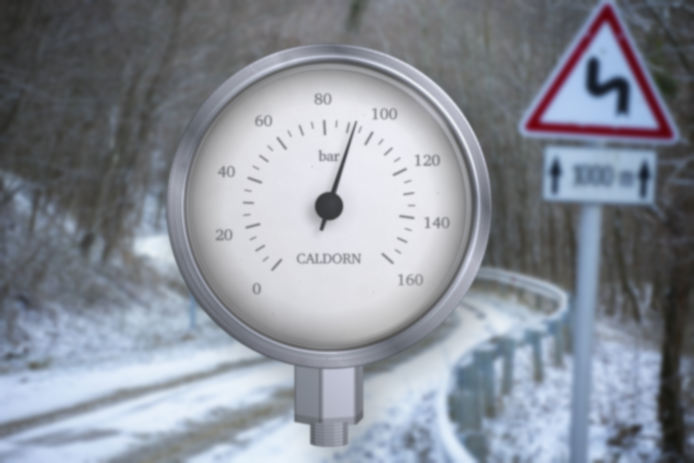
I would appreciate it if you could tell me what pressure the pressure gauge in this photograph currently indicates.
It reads 92.5 bar
